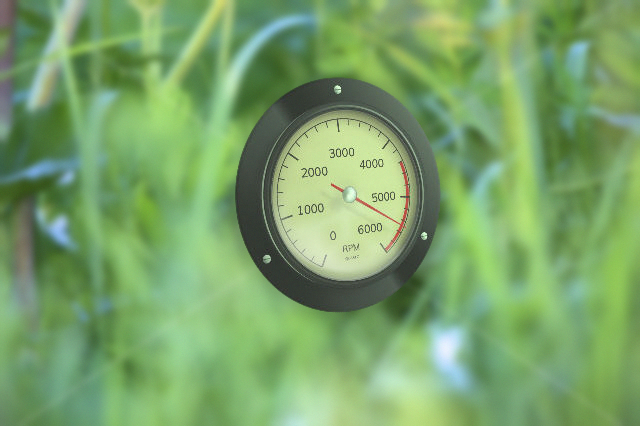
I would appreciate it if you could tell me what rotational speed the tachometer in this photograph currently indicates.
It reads 5500 rpm
